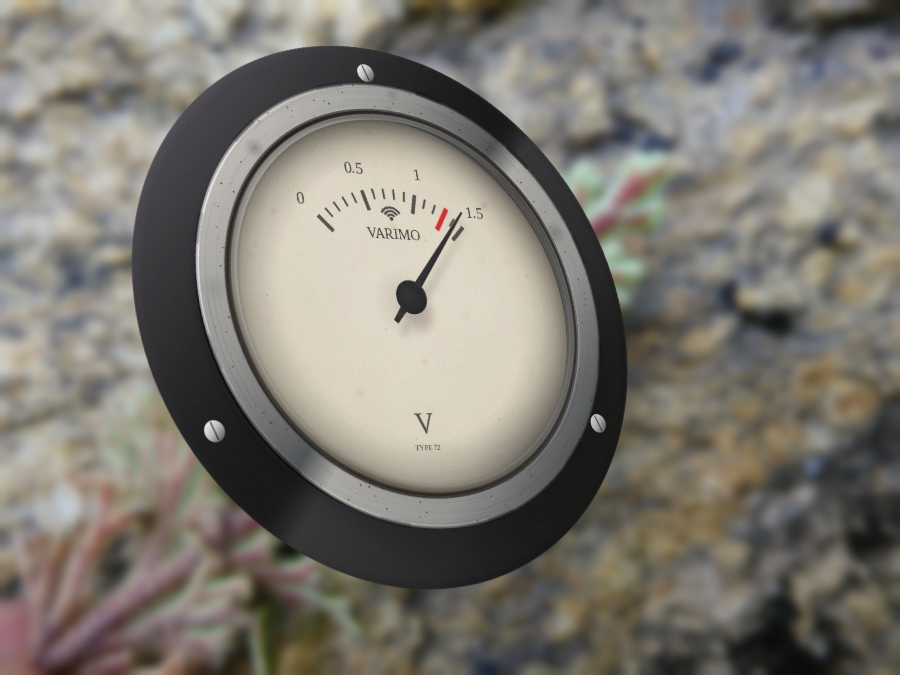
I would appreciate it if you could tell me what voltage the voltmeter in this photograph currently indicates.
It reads 1.4 V
